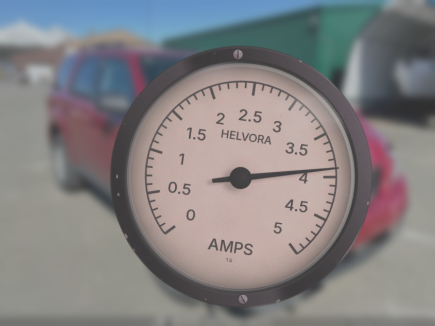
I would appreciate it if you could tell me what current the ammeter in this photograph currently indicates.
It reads 3.9 A
